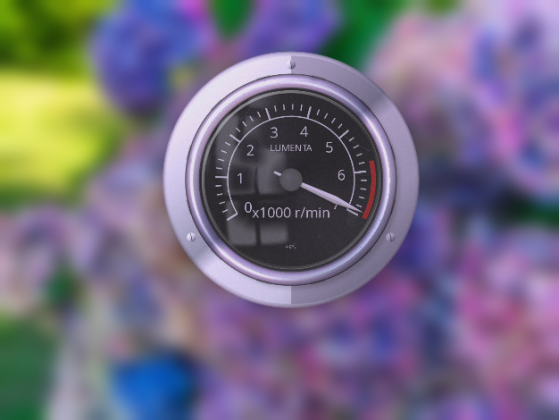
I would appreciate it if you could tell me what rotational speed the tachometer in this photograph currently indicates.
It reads 6900 rpm
